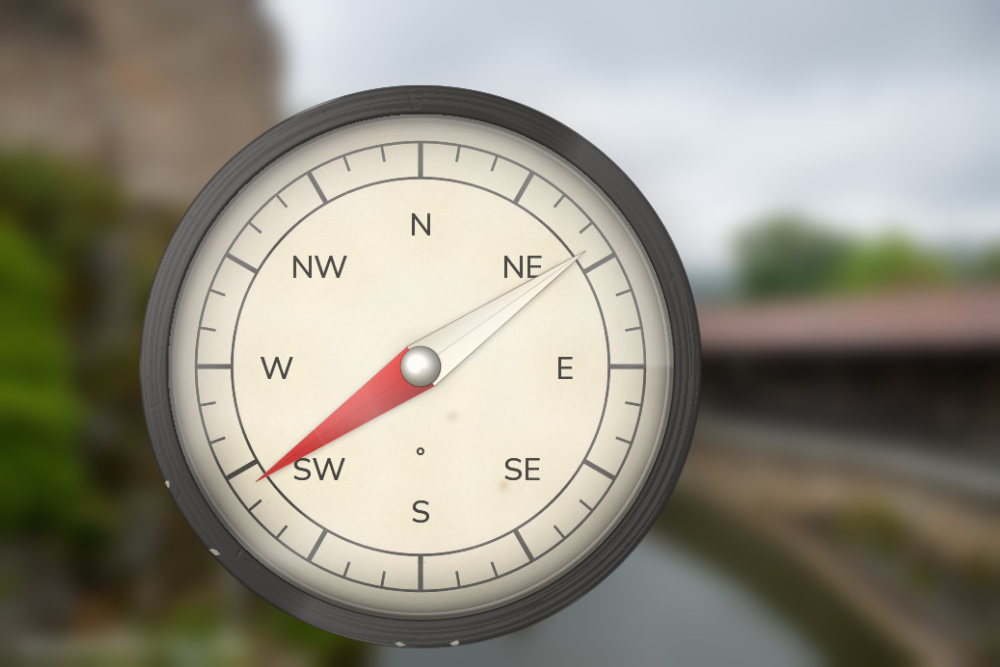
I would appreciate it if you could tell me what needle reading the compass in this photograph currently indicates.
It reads 235 °
